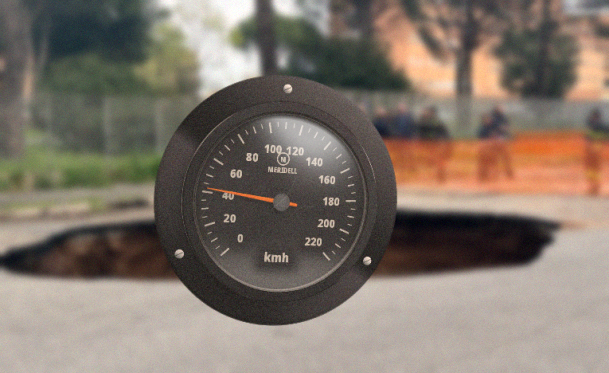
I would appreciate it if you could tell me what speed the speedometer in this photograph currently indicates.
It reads 42.5 km/h
